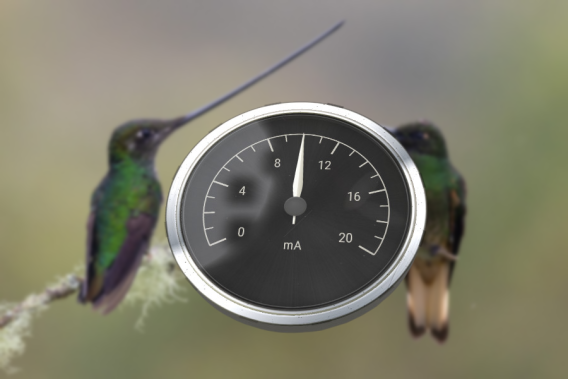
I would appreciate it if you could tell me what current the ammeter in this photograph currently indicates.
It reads 10 mA
